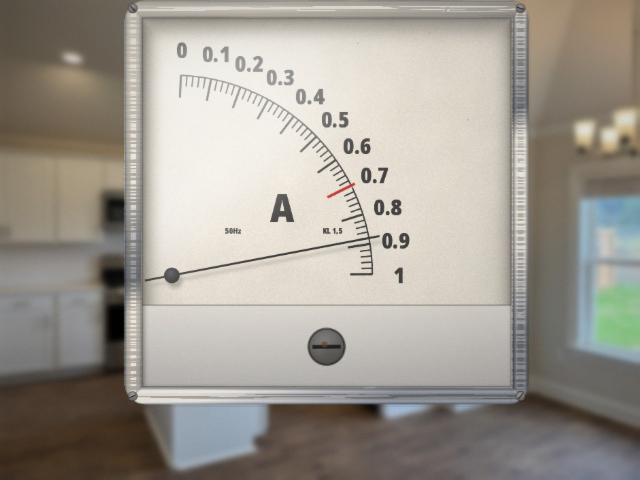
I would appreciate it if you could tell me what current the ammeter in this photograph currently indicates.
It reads 0.88 A
